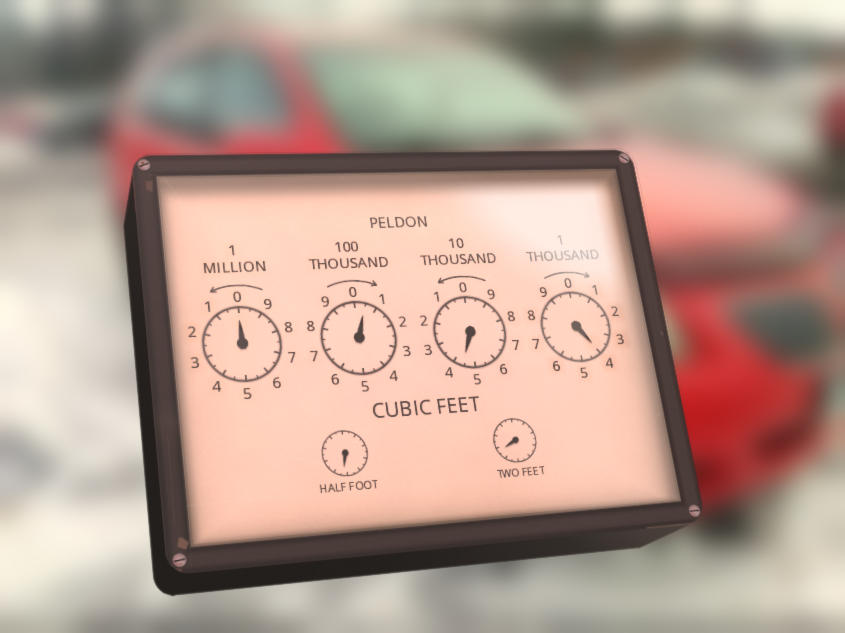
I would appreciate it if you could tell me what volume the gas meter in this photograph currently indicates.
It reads 4400 ft³
